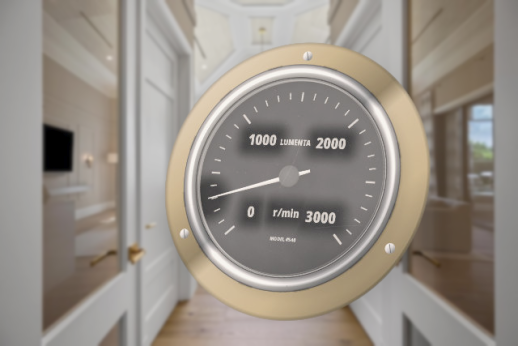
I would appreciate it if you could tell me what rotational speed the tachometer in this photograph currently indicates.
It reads 300 rpm
